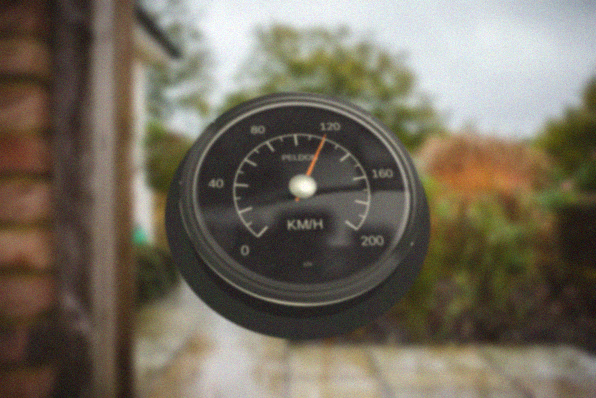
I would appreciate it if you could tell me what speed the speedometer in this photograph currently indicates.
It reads 120 km/h
